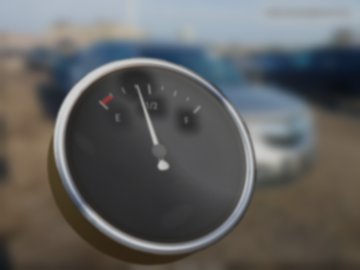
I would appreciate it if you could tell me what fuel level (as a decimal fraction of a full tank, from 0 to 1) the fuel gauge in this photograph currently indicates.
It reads 0.375
